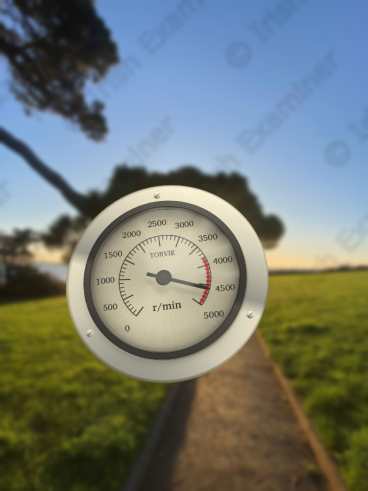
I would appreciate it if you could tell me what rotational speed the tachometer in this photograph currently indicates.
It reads 4600 rpm
